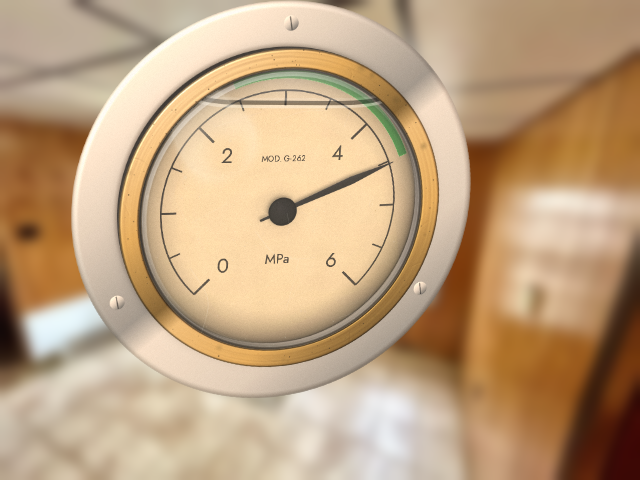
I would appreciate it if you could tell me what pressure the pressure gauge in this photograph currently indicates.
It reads 4.5 MPa
